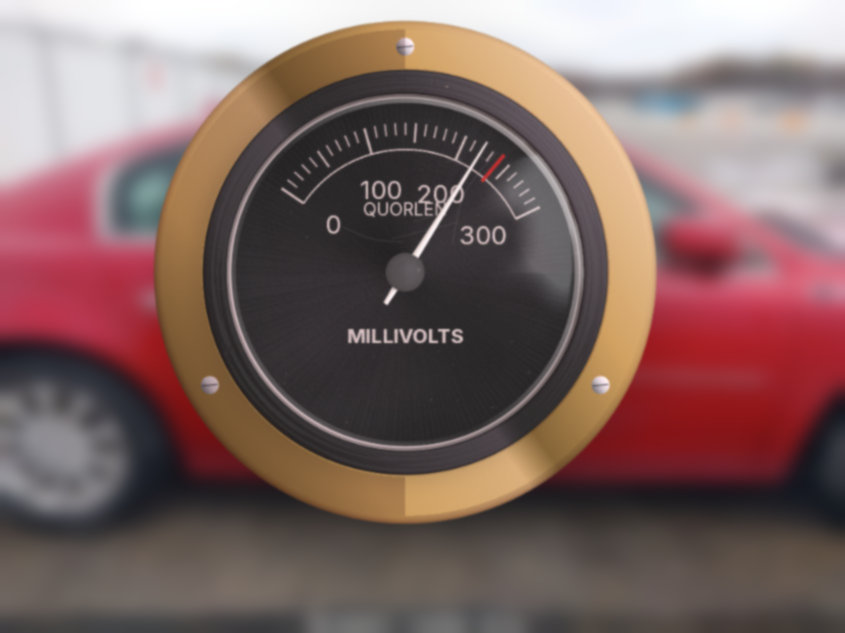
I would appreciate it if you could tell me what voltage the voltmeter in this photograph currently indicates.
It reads 220 mV
